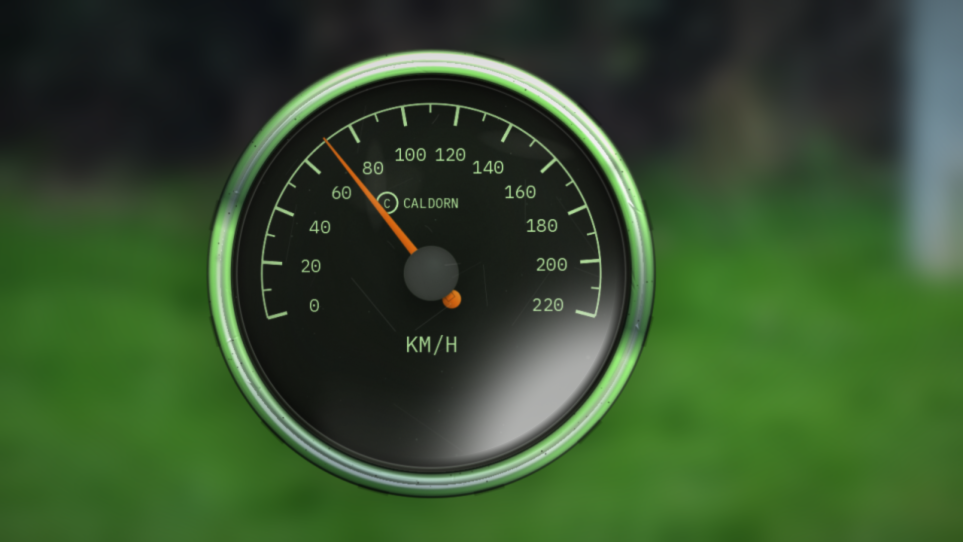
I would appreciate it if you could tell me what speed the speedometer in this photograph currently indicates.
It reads 70 km/h
